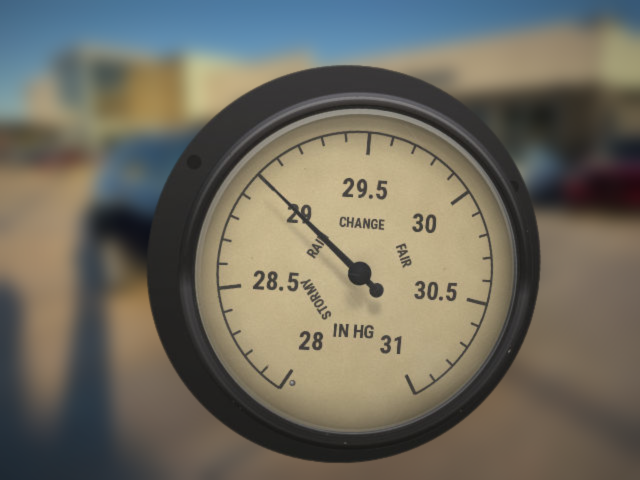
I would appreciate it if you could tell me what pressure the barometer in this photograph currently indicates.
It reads 29 inHg
